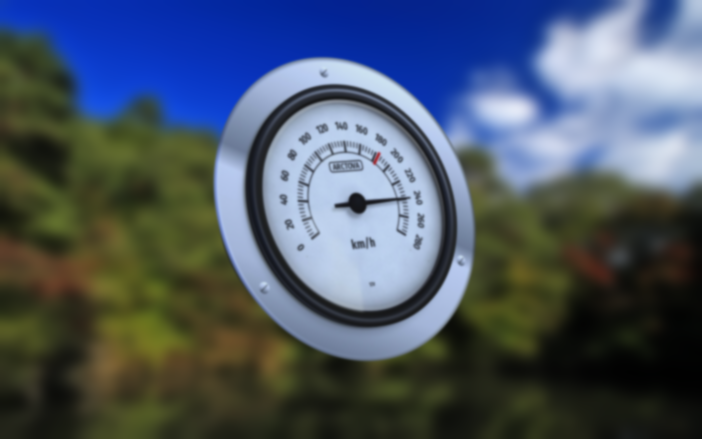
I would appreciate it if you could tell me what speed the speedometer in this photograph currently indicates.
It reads 240 km/h
